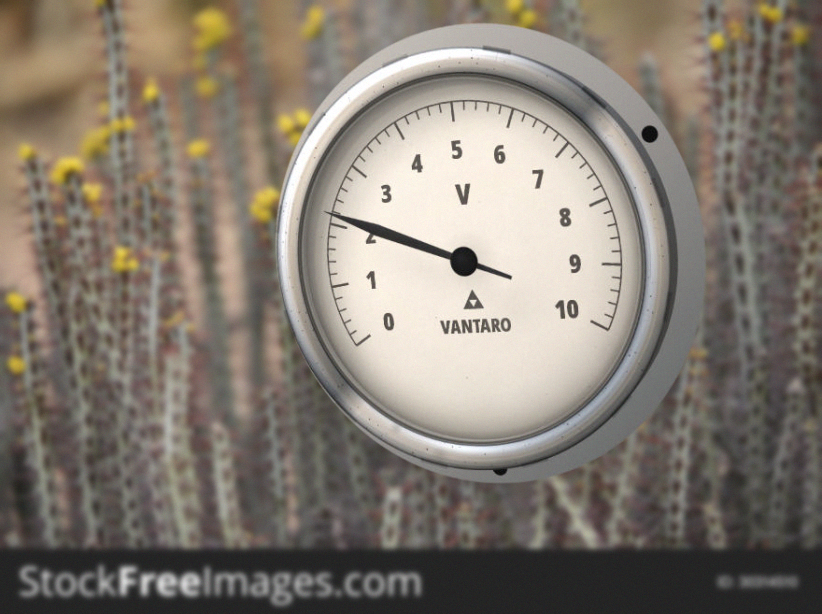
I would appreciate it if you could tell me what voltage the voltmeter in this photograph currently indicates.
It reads 2.2 V
